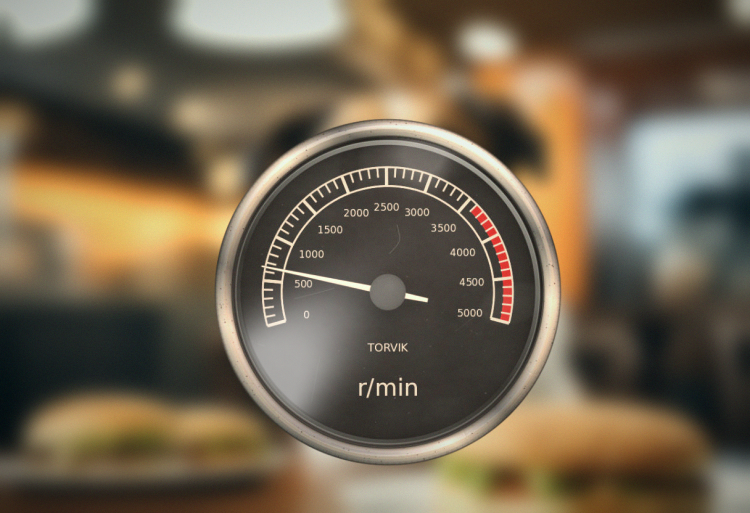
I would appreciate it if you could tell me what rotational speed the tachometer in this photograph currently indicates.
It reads 650 rpm
